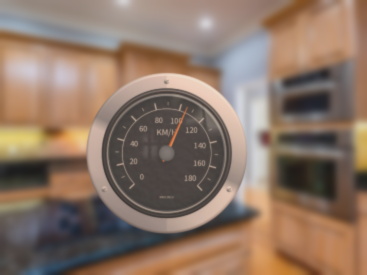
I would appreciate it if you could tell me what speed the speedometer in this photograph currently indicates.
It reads 105 km/h
